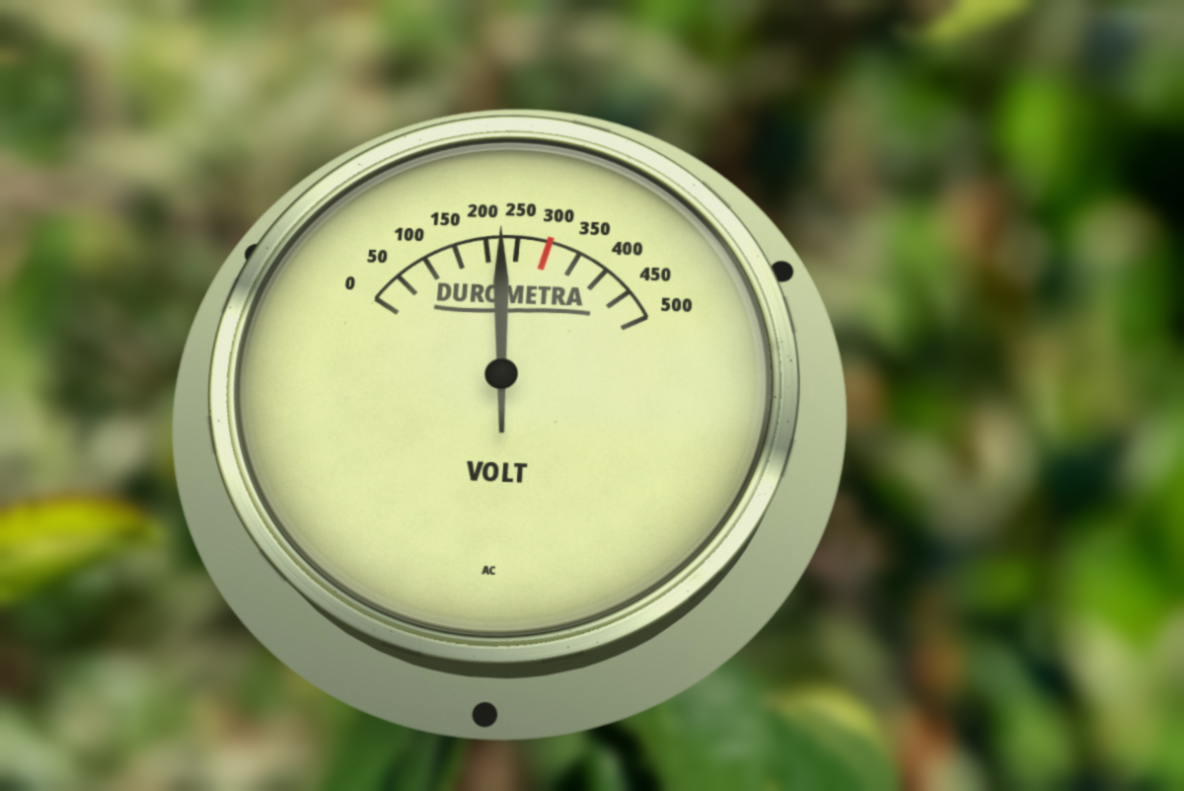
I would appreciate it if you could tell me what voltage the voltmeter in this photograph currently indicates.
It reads 225 V
